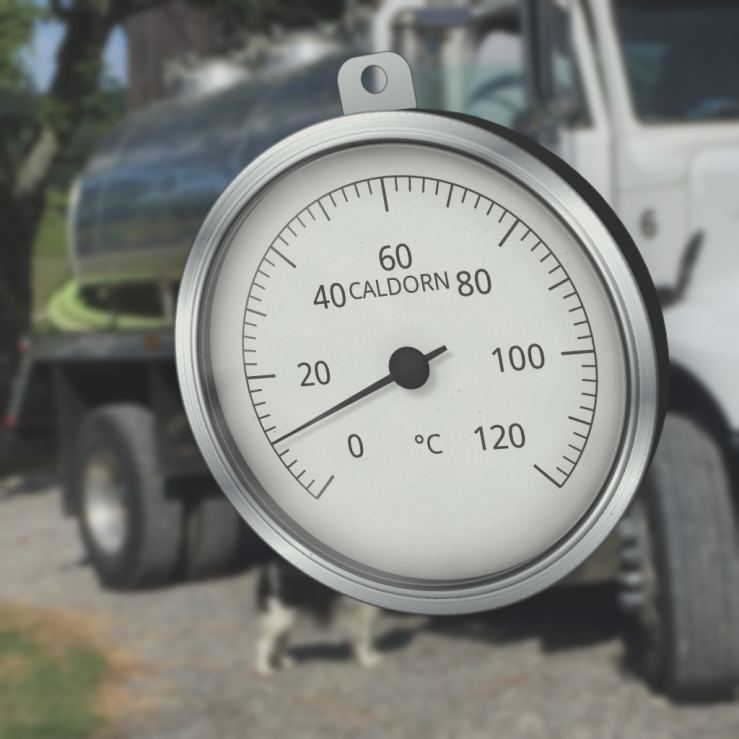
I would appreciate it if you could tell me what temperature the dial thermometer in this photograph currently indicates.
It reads 10 °C
